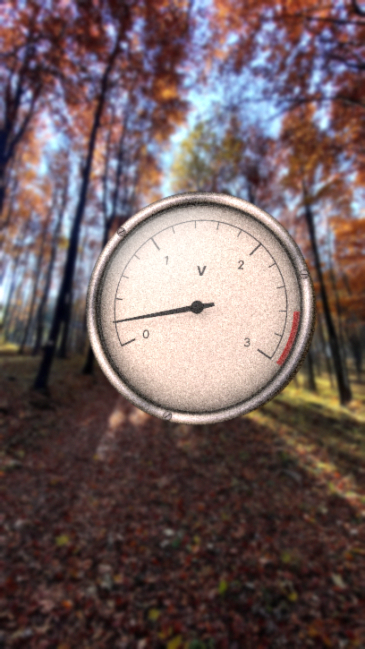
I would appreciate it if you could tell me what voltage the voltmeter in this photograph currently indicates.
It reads 0.2 V
